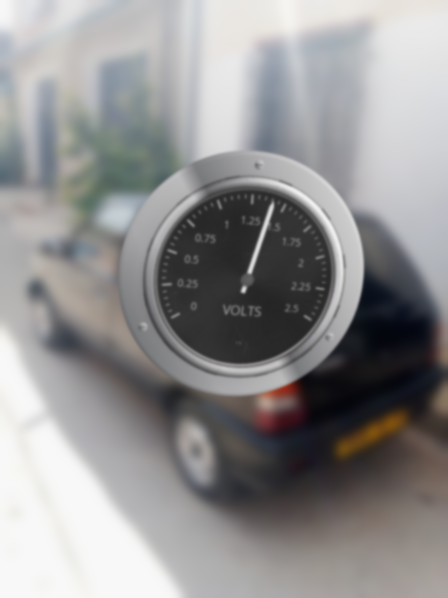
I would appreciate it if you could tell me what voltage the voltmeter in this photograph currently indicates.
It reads 1.4 V
